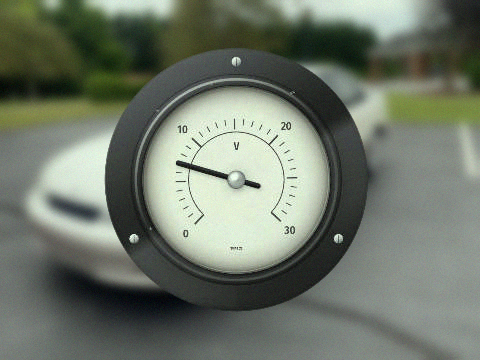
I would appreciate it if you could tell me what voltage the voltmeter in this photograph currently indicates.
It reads 7 V
